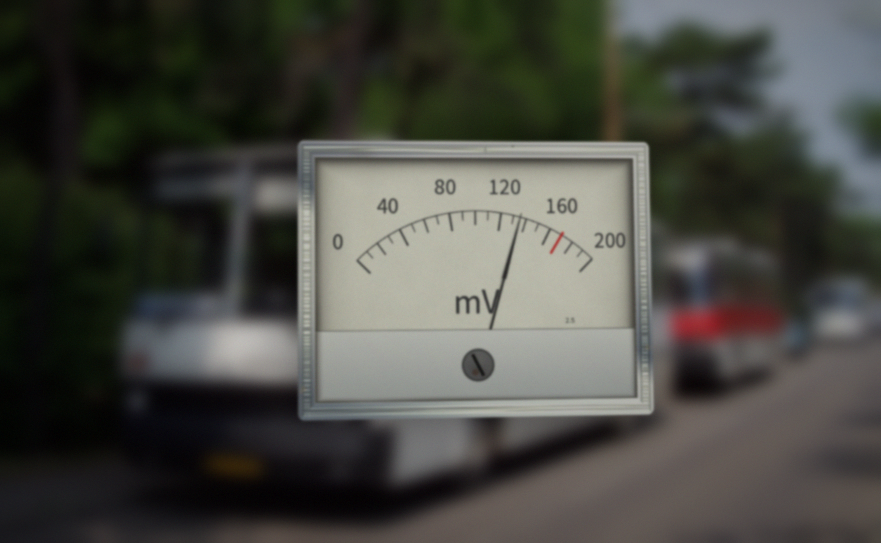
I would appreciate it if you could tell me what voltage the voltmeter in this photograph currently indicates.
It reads 135 mV
